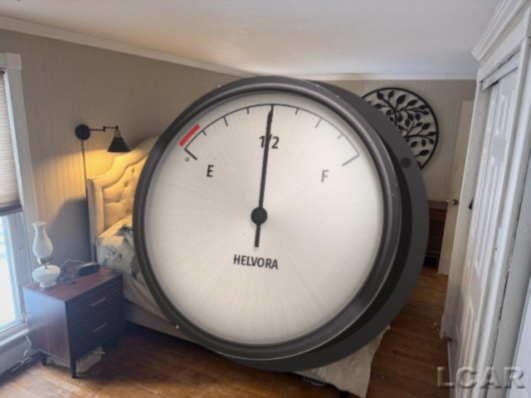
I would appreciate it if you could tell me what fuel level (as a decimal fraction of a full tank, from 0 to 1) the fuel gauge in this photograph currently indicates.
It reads 0.5
